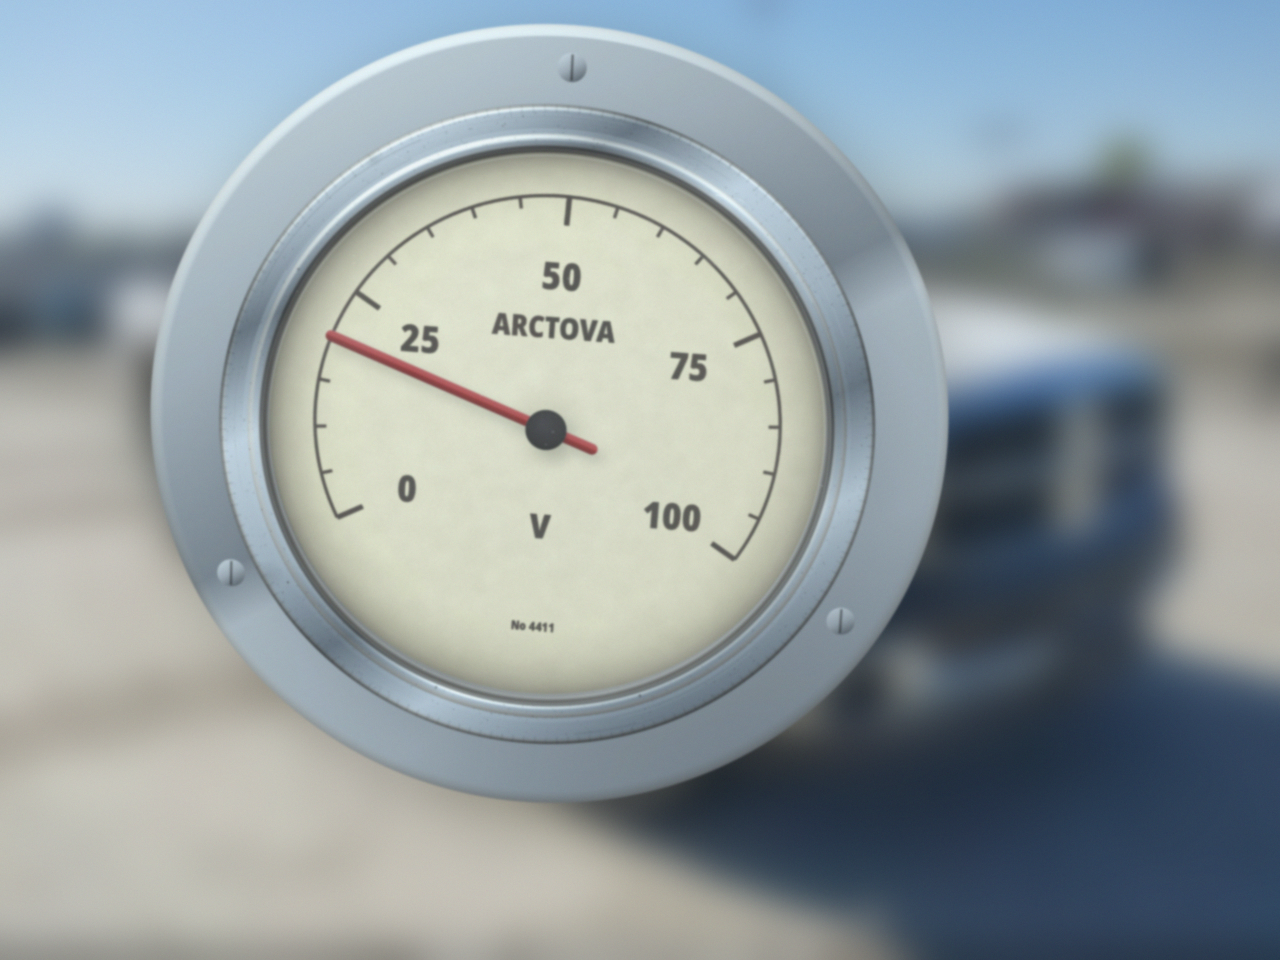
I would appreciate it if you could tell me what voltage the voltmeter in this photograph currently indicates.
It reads 20 V
